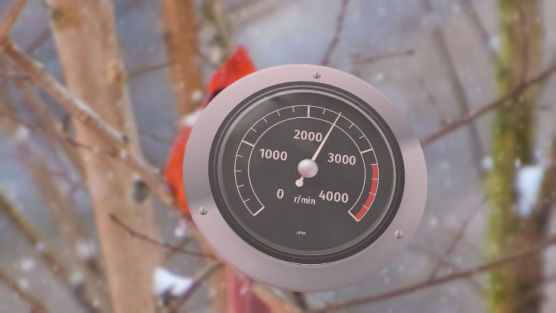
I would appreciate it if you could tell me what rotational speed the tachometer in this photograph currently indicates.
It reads 2400 rpm
